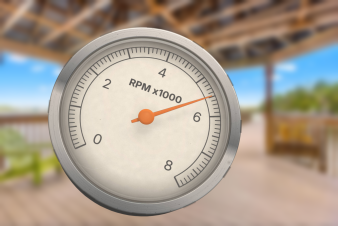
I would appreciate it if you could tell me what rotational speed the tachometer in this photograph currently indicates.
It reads 5500 rpm
